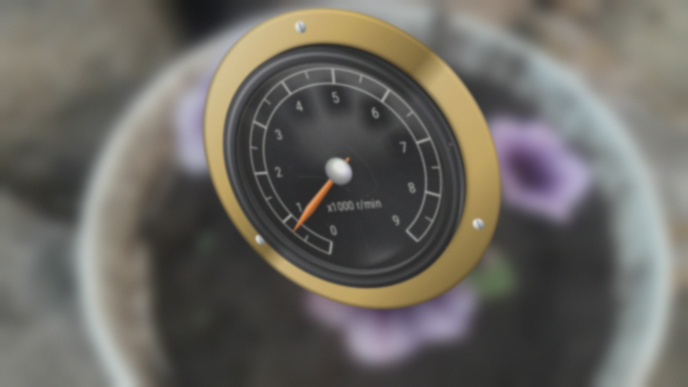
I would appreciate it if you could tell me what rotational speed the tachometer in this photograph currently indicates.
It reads 750 rpm
